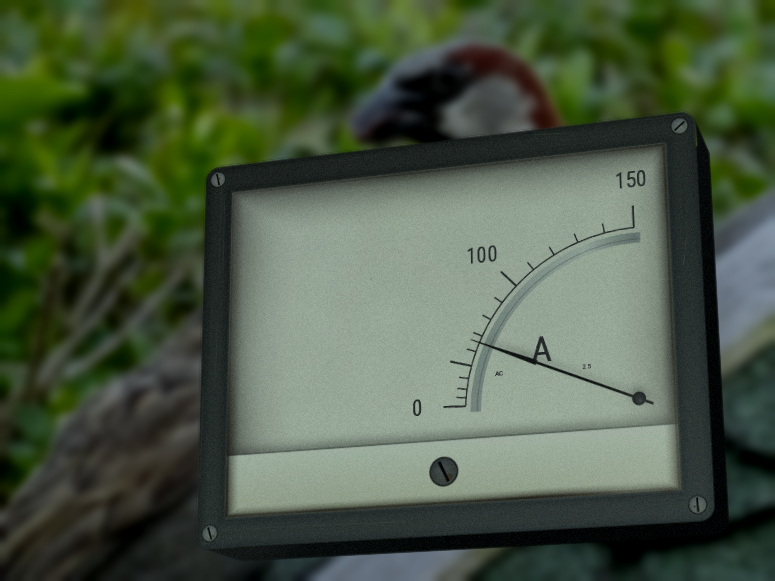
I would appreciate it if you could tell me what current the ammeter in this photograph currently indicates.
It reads 65 A
